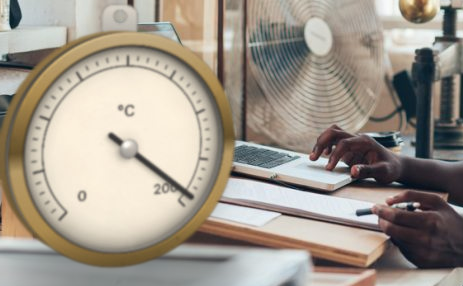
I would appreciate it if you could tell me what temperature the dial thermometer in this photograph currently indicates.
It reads 195 °C
